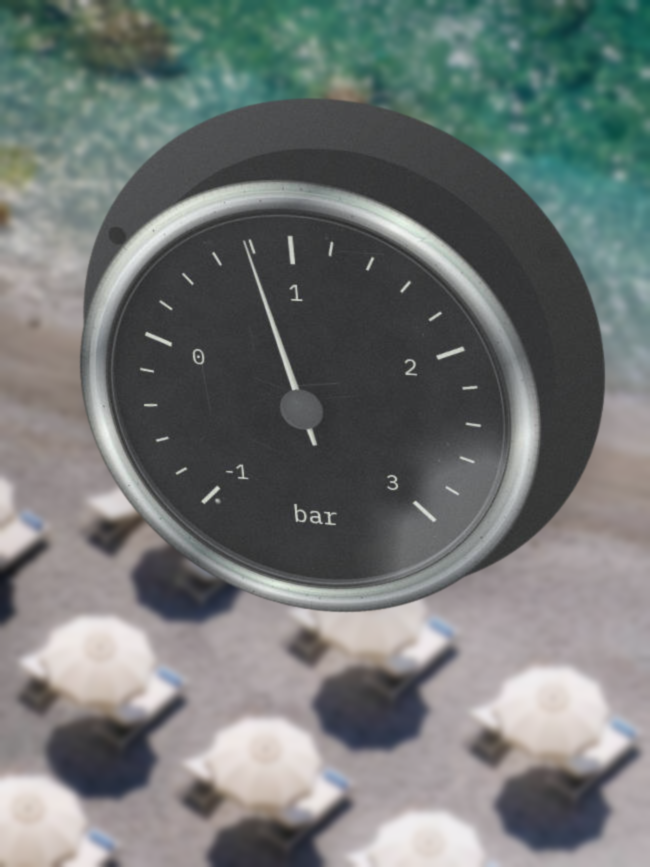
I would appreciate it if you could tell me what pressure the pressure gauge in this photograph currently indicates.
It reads 0.8 bar
